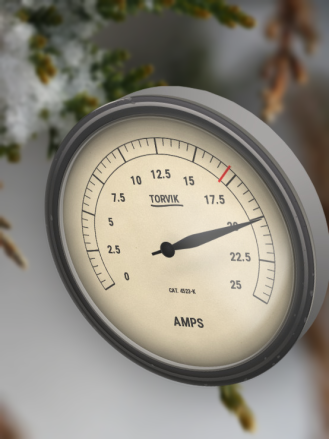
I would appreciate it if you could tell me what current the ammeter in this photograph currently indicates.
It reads 20 A
